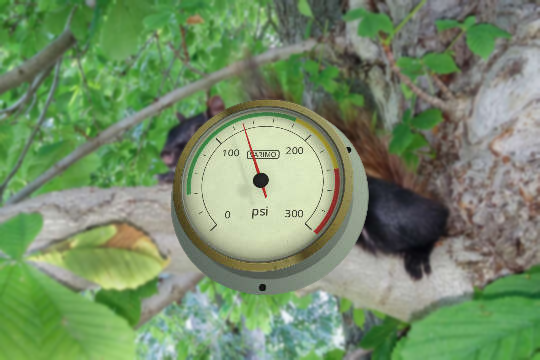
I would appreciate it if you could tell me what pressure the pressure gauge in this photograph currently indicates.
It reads 130 psi
